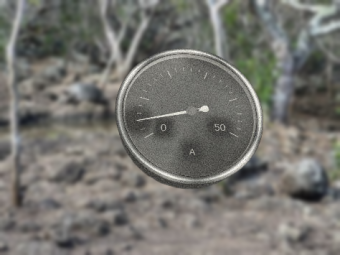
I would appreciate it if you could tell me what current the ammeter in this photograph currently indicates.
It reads 4 A
